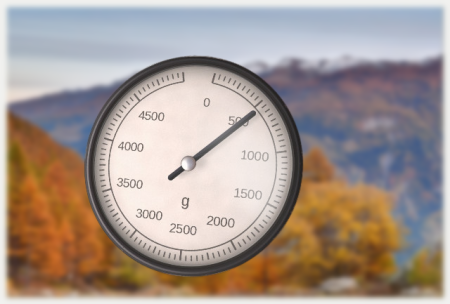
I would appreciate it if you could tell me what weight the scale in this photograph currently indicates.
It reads 550 g
